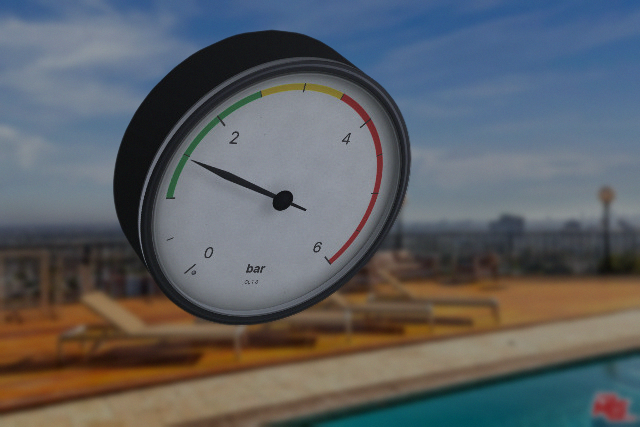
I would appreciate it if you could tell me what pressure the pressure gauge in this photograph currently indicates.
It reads 1.5 bar
